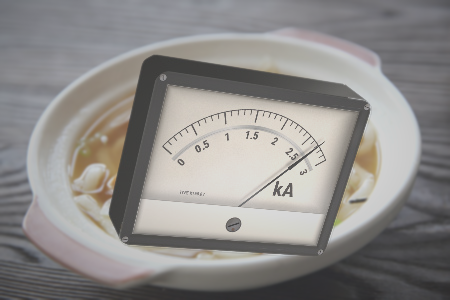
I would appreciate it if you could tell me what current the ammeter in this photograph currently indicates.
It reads 2.7 kA
